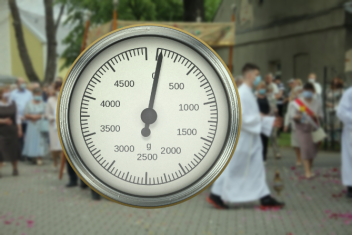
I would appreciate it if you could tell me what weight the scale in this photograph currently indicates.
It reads 50 g
